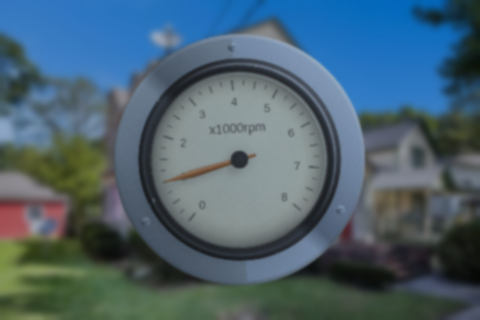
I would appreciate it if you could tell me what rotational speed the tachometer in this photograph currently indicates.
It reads 1000 rpm
